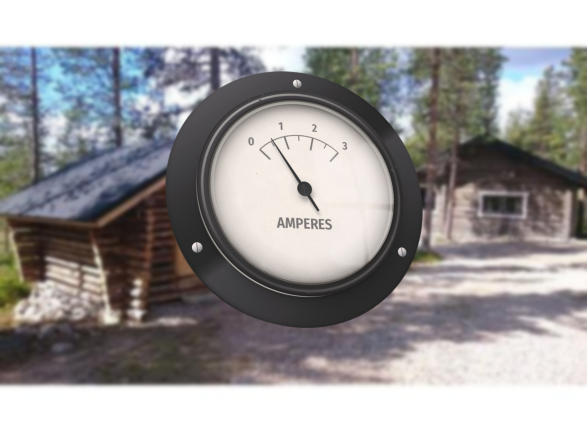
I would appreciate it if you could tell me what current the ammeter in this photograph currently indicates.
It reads 0.5 A
